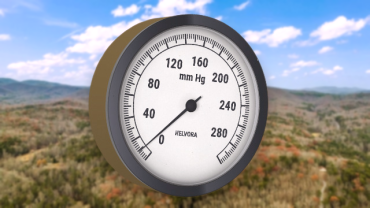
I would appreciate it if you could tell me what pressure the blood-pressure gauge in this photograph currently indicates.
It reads 10 mmHg
